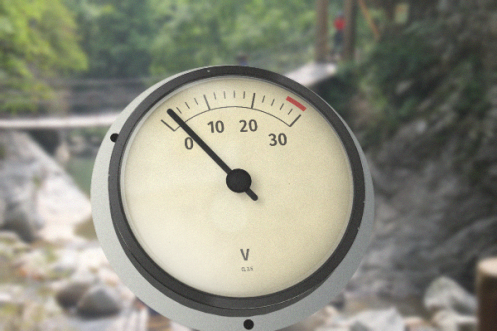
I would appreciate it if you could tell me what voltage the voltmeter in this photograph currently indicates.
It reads 2 V
